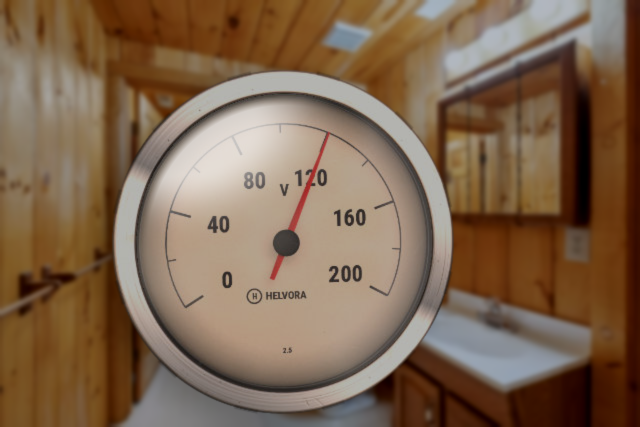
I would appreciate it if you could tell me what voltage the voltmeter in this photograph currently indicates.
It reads 120 V
